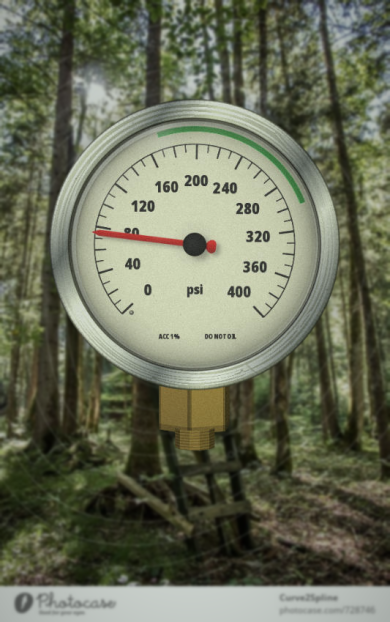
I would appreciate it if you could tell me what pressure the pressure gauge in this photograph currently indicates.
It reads 75 psi
